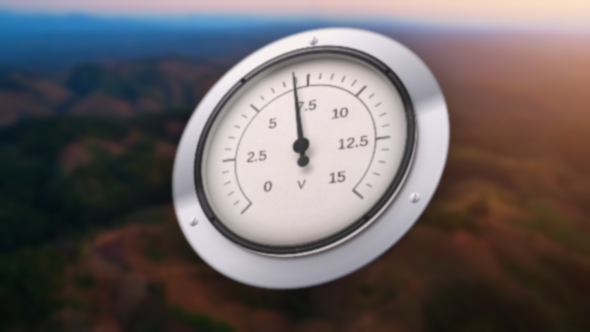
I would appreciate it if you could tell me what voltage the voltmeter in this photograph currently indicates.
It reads 7 V
